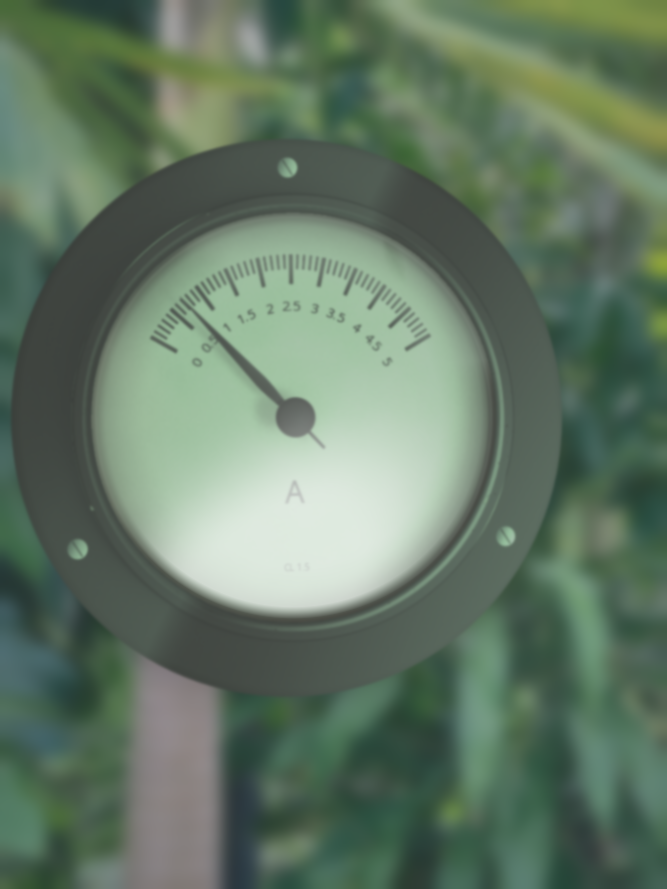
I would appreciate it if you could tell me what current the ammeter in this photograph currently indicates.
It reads 0.7 A
